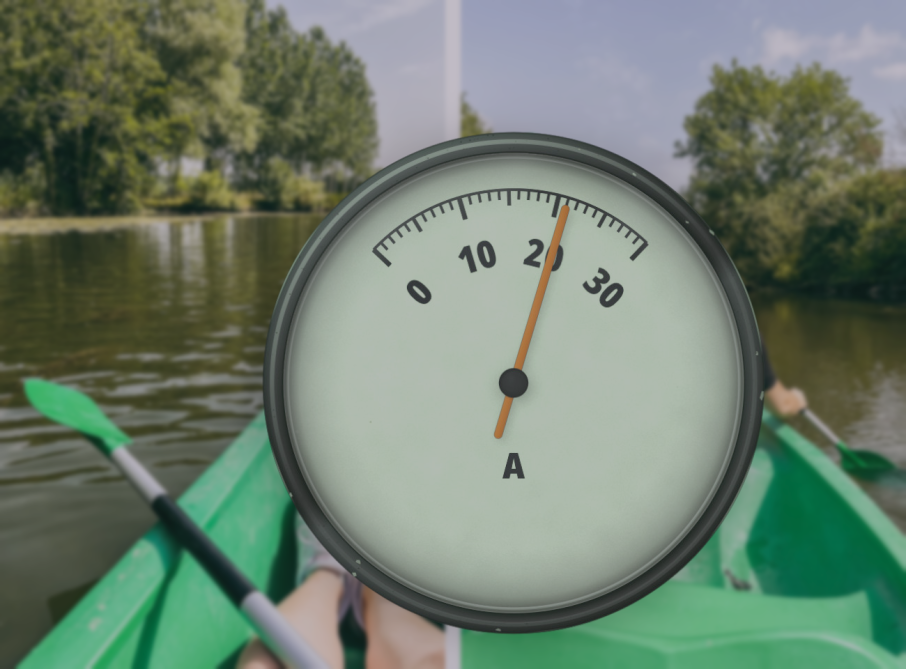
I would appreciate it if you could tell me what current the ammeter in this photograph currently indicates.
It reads 21 A
